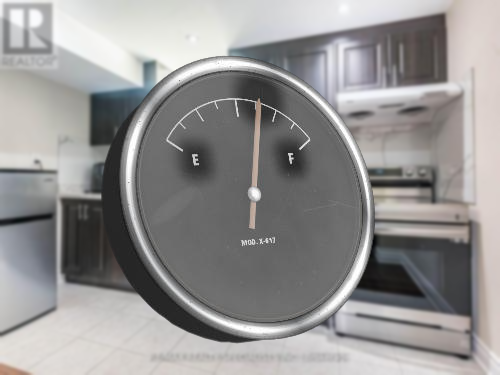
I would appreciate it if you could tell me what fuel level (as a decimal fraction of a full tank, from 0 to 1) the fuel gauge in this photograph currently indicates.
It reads 0.625
